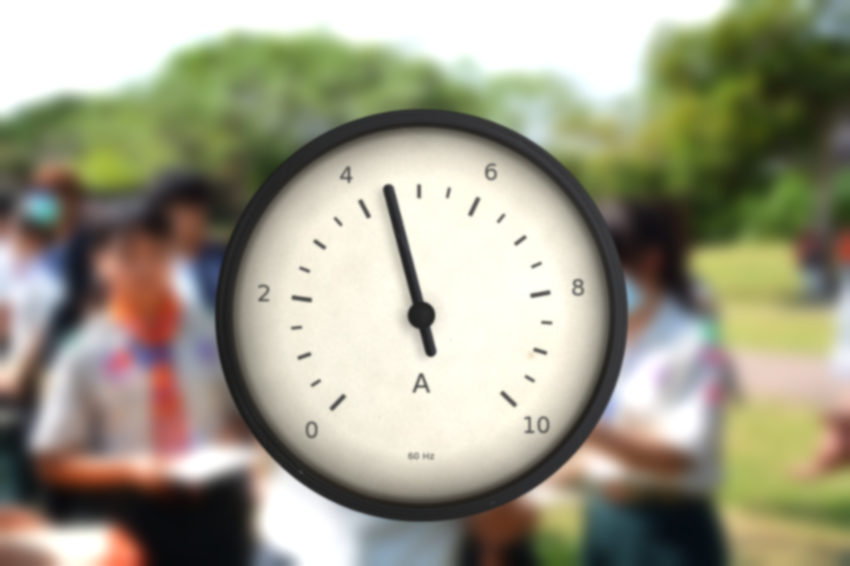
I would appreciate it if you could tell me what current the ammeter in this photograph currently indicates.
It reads 4.5 A
